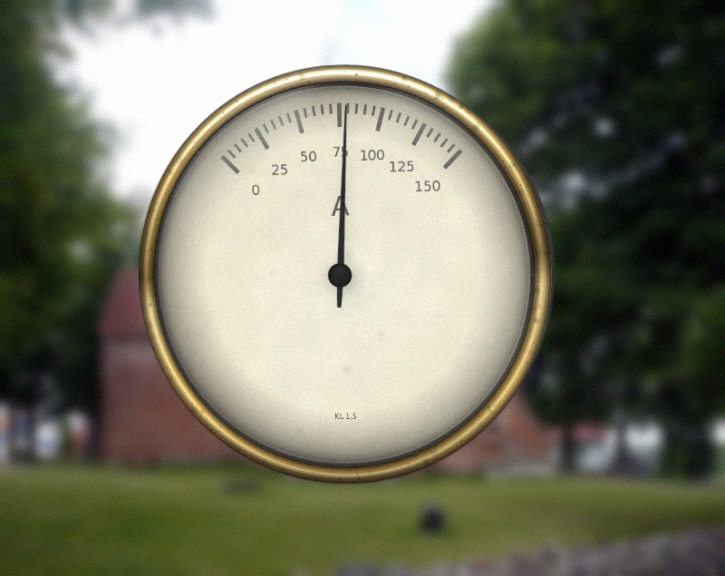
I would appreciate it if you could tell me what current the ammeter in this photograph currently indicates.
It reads 80 A
